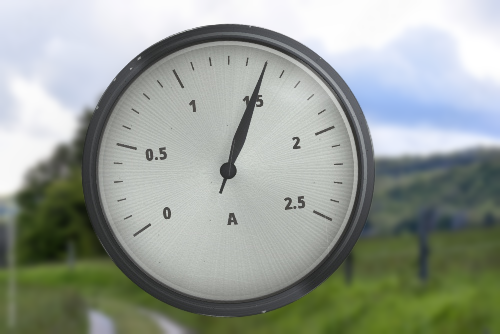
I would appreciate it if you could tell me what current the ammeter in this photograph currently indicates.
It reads 1.5 A
